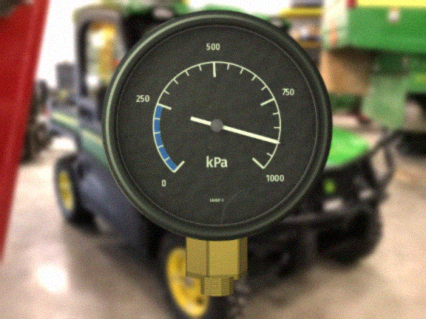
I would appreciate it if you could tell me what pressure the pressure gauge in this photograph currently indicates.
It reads 900 kPa
